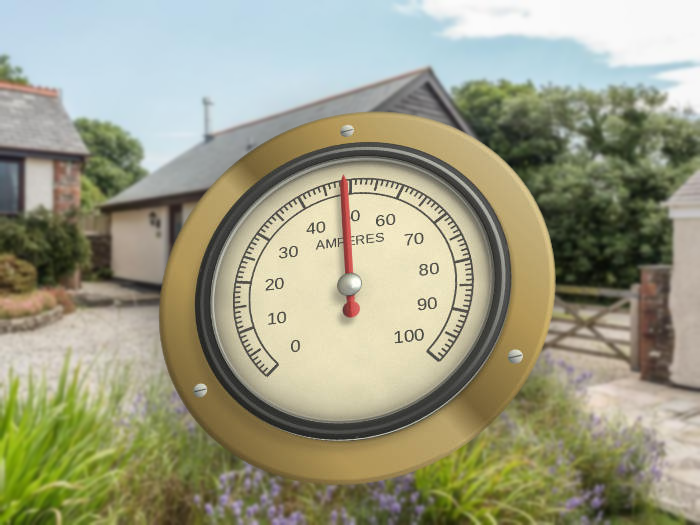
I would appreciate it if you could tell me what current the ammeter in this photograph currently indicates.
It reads 49 A
